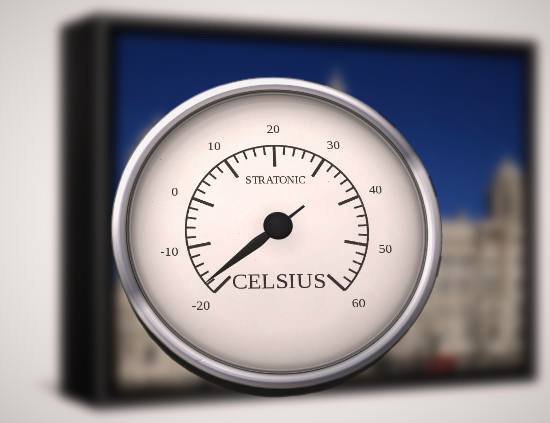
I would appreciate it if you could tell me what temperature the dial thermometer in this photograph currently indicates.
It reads -18 °C
